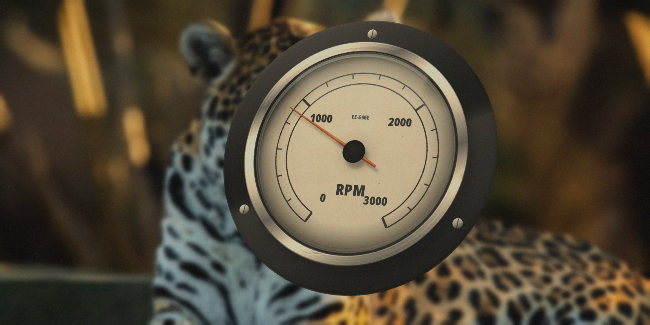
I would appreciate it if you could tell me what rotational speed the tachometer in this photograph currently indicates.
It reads 900 rpm
